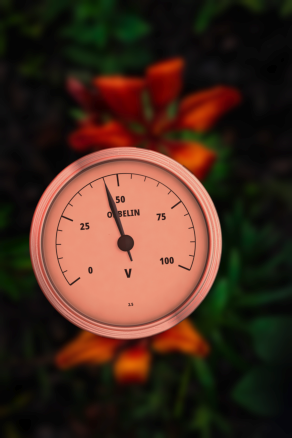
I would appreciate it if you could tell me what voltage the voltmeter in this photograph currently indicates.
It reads 45 V
